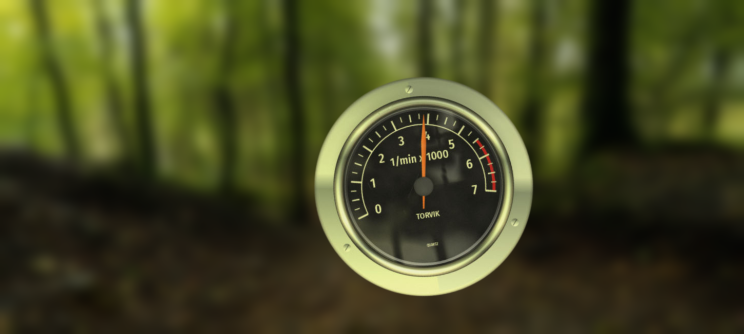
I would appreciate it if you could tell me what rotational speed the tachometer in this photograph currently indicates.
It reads 3875 rpm
